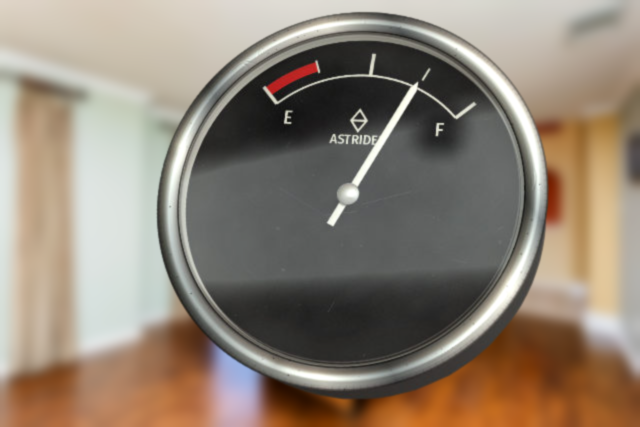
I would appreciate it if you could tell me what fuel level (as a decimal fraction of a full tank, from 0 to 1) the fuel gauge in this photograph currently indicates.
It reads 0.75
